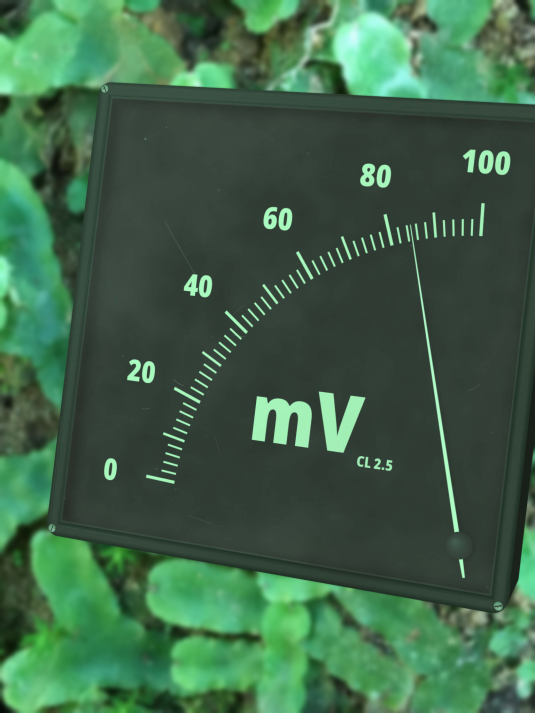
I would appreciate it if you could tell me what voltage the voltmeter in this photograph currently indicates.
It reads 85 mV
